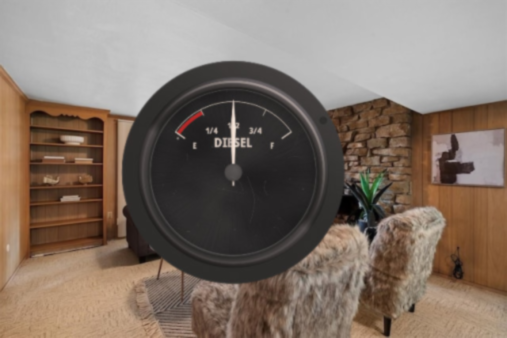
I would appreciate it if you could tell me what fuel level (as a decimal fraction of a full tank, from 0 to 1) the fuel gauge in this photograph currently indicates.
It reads 0.5
